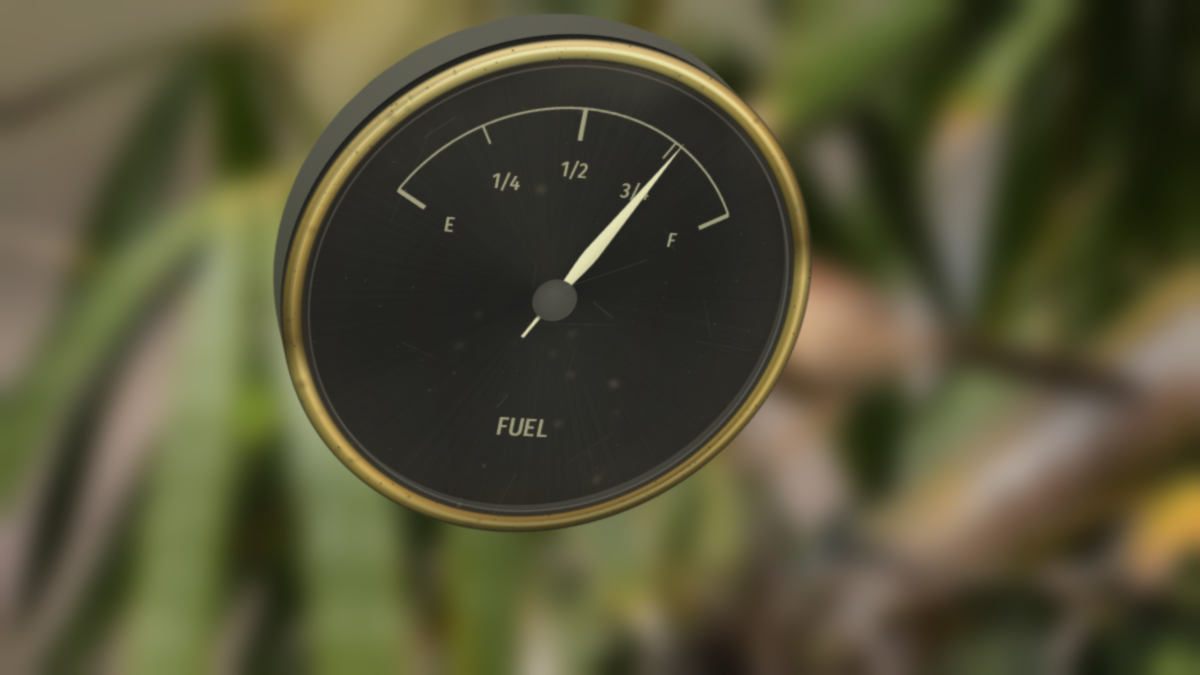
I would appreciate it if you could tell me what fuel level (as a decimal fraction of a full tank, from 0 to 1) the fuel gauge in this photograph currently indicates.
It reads 0.75
